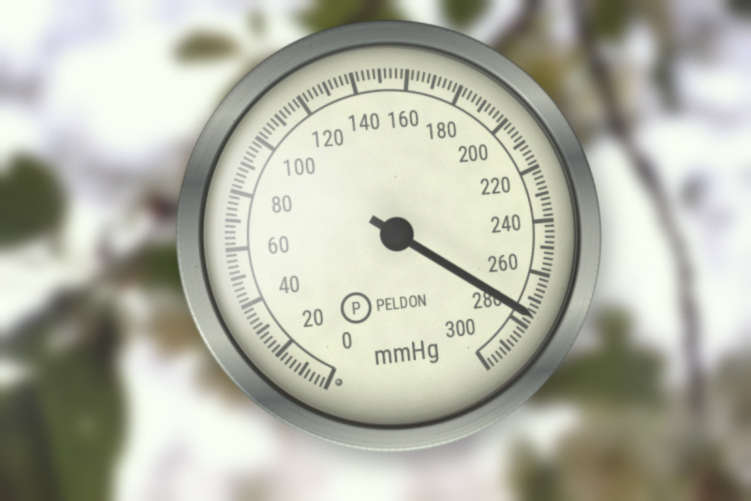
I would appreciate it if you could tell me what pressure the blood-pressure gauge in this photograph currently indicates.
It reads 276 mmHg
